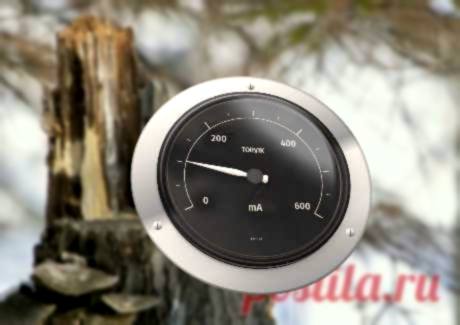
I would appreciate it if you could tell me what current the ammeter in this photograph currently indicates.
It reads 100 mA
